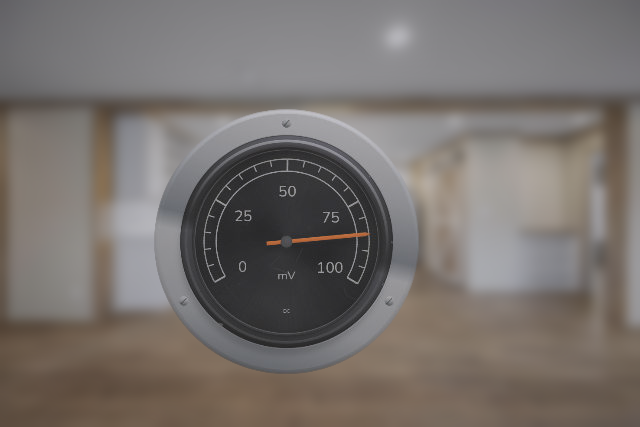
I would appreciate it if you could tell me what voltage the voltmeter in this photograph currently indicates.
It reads 85 mV
